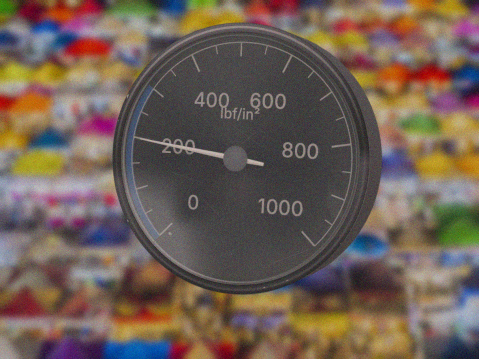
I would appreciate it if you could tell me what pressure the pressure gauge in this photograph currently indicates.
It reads 200 psi
